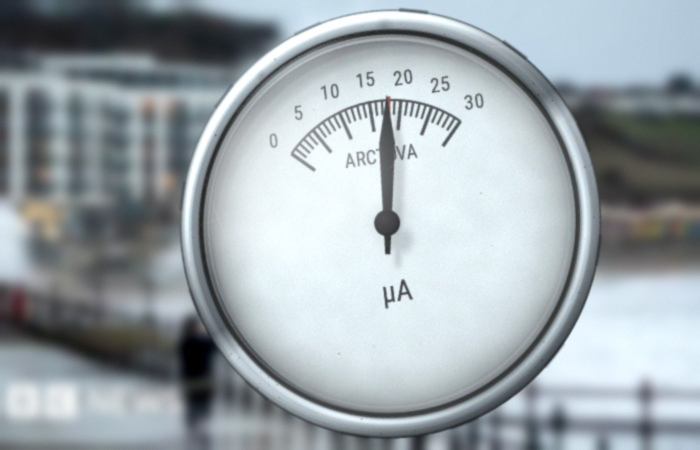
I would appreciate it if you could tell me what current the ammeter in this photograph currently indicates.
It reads 18 µA
